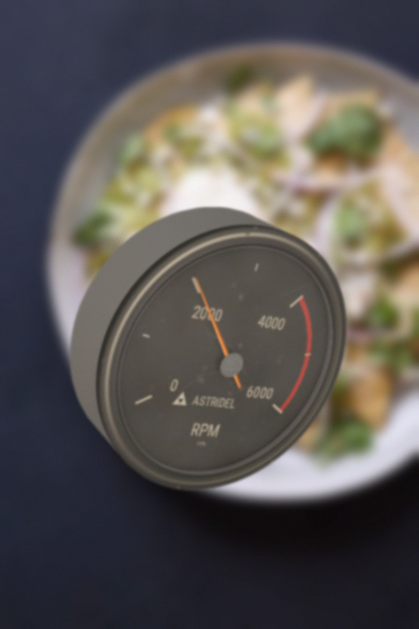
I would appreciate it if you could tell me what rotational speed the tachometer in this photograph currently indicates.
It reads 2000 rpm
